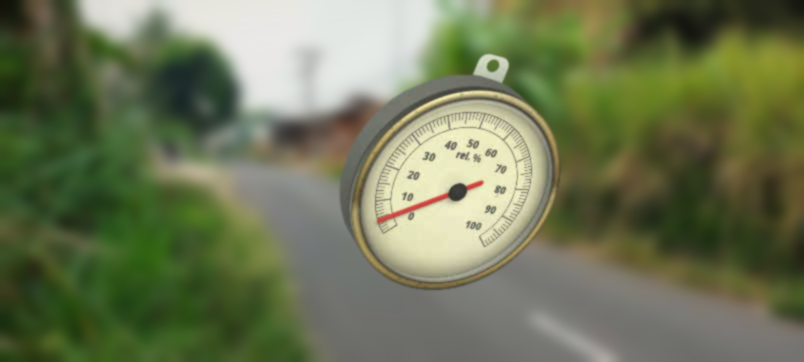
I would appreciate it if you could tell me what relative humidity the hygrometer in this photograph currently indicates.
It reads 5 %
